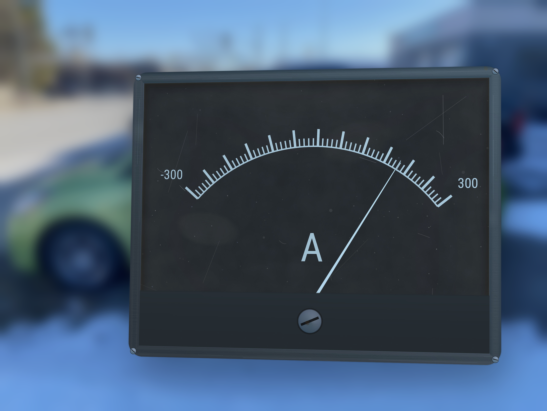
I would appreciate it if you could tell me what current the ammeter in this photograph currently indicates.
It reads 180 A
